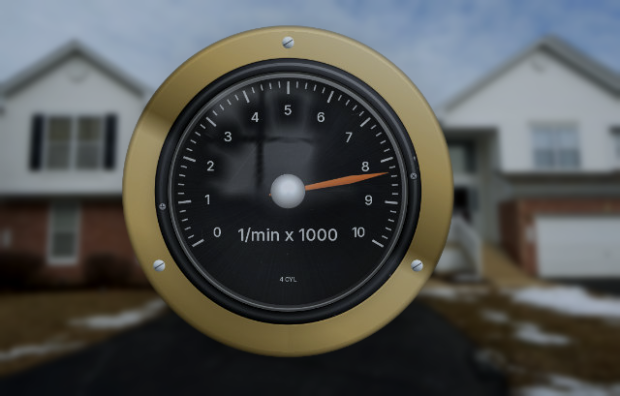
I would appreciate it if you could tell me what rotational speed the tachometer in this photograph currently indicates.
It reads 8300 rpm
